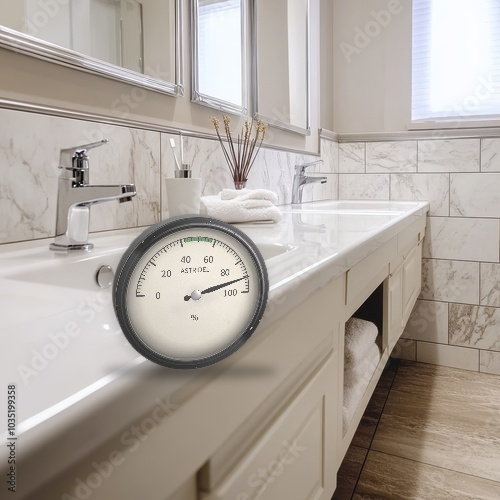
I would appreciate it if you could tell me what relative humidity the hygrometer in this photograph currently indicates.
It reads 90 %
